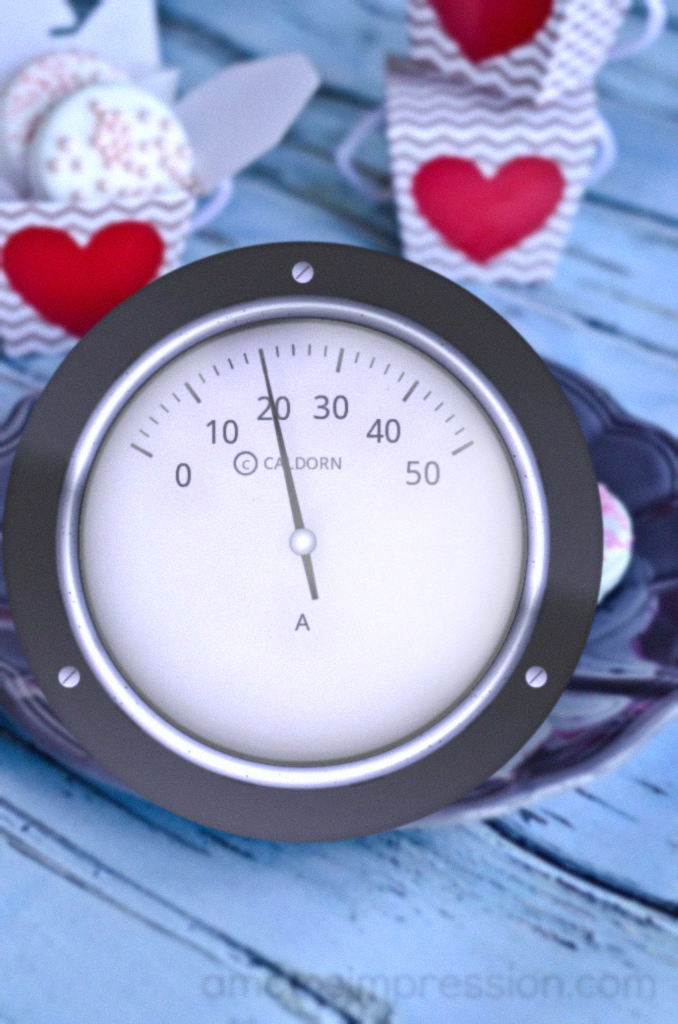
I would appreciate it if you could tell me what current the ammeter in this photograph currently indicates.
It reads 20 A
